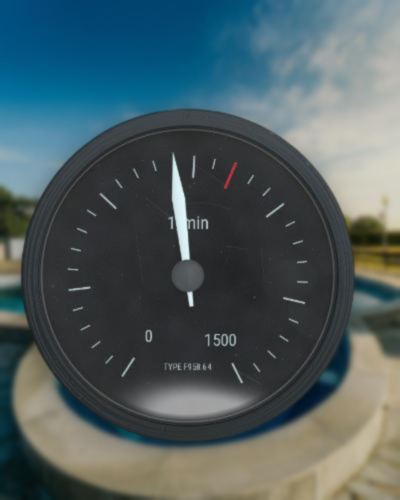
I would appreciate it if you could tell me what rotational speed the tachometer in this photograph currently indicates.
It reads 700 rpm
